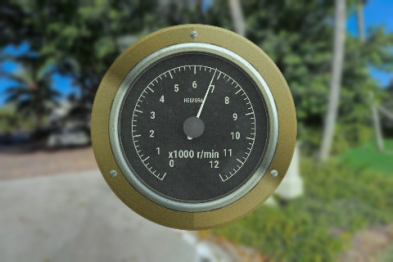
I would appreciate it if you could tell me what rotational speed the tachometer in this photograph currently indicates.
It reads 6800 rpm
